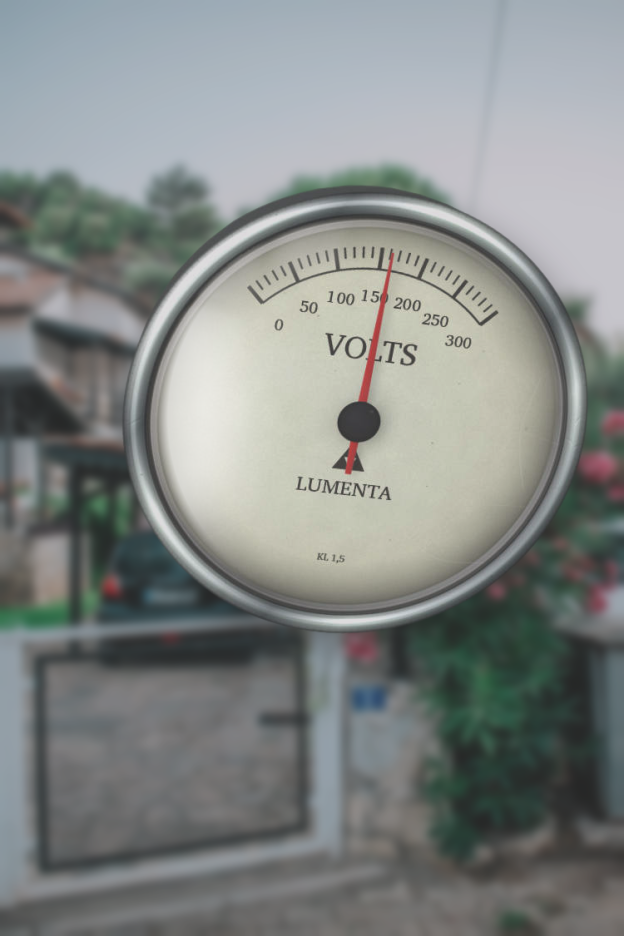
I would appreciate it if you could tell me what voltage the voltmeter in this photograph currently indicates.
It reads 160 V
